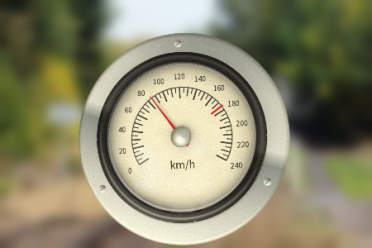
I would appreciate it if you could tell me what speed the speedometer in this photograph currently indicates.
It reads 85 km/h
